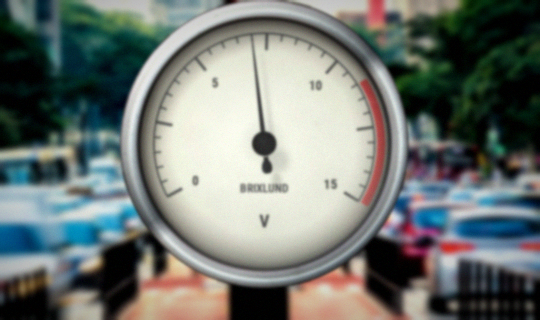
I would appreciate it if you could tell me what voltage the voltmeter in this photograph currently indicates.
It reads 7 V
